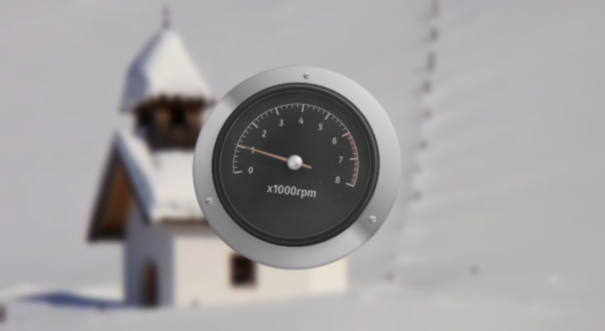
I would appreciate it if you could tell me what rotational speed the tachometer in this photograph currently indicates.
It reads 1000 rpm
